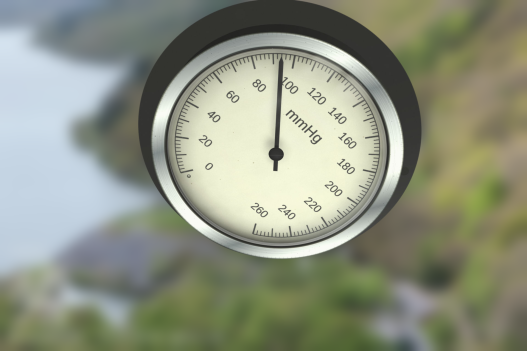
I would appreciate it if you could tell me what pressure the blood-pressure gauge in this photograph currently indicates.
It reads 94 mmHg
